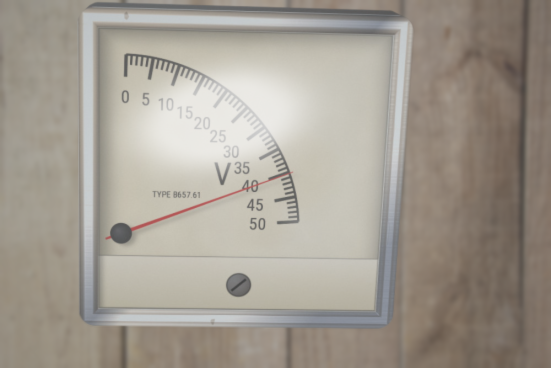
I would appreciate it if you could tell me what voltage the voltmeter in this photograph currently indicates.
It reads 40 V
